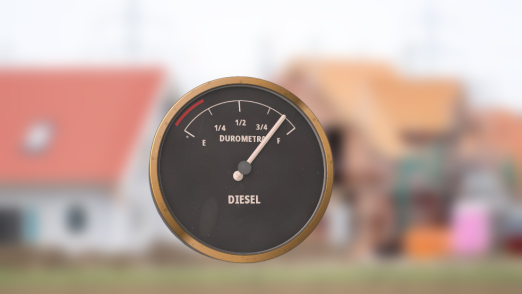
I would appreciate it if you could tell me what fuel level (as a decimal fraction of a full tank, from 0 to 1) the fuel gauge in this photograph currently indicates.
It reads 0.875
